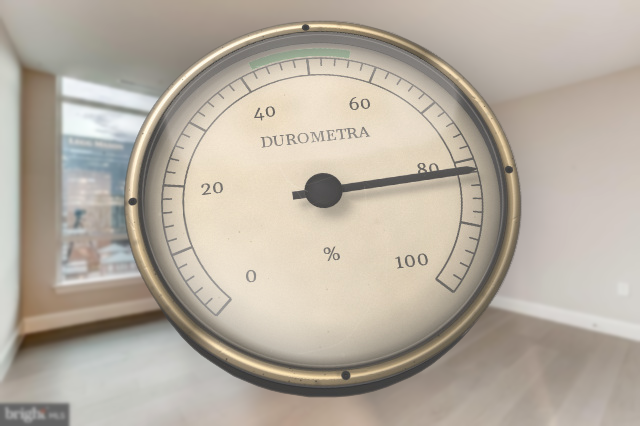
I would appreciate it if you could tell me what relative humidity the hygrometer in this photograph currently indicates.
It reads 82 %
